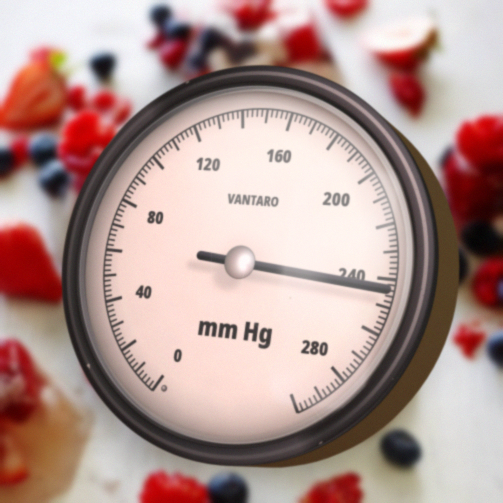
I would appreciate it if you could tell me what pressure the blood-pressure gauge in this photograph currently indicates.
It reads 244 mmHg
